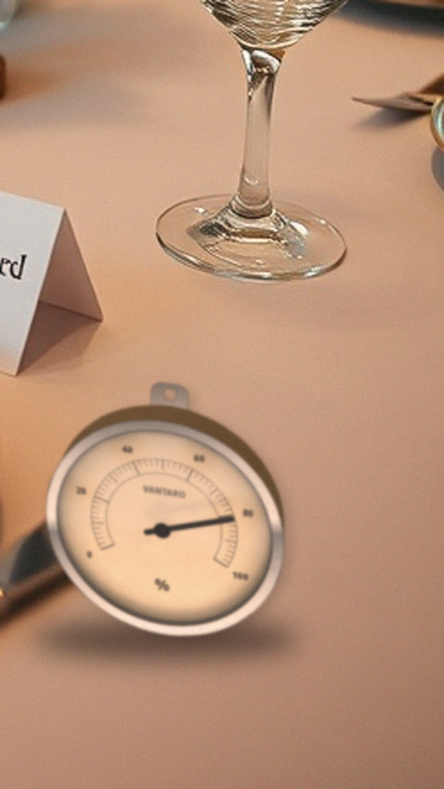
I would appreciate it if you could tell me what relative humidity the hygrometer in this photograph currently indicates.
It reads 80 %
